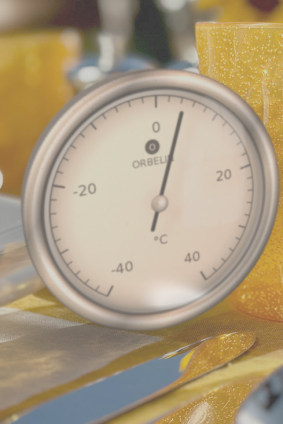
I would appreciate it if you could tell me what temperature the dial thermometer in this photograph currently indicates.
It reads 4 °C
